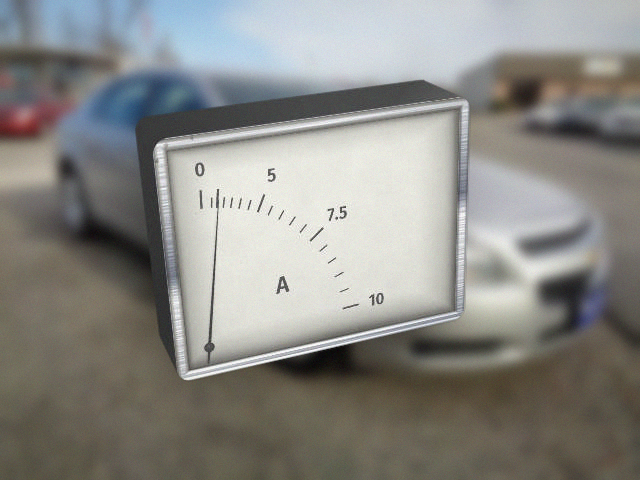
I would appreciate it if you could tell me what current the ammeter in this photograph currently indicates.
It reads 2.5 A
